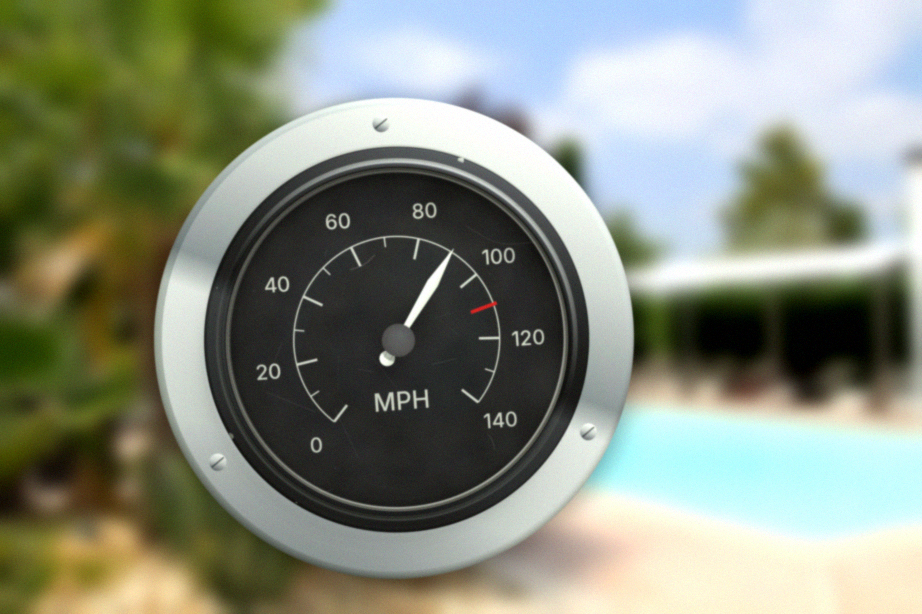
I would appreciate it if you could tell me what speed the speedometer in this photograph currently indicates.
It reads 90 mph
